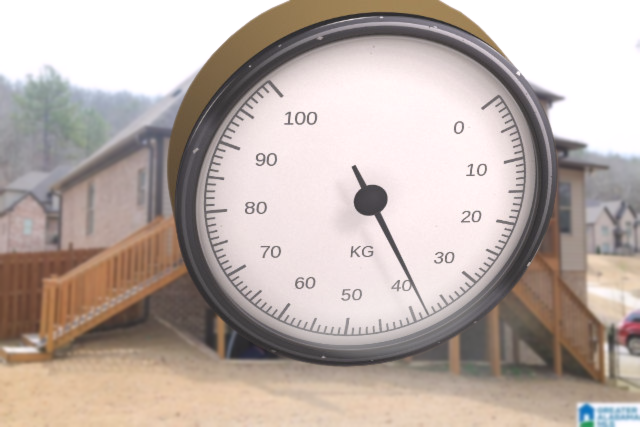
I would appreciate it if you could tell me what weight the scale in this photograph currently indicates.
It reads 38 kg
